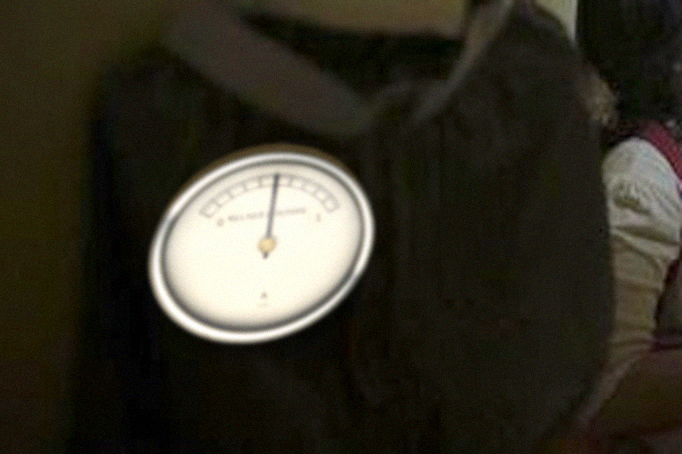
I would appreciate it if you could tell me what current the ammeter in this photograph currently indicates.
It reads 0.5 A
